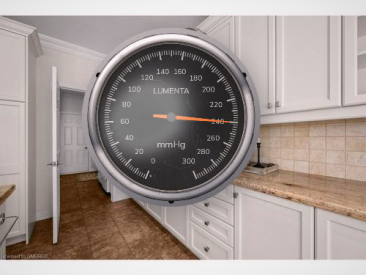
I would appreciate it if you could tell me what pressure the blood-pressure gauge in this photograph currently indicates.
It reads 240 mmHg
